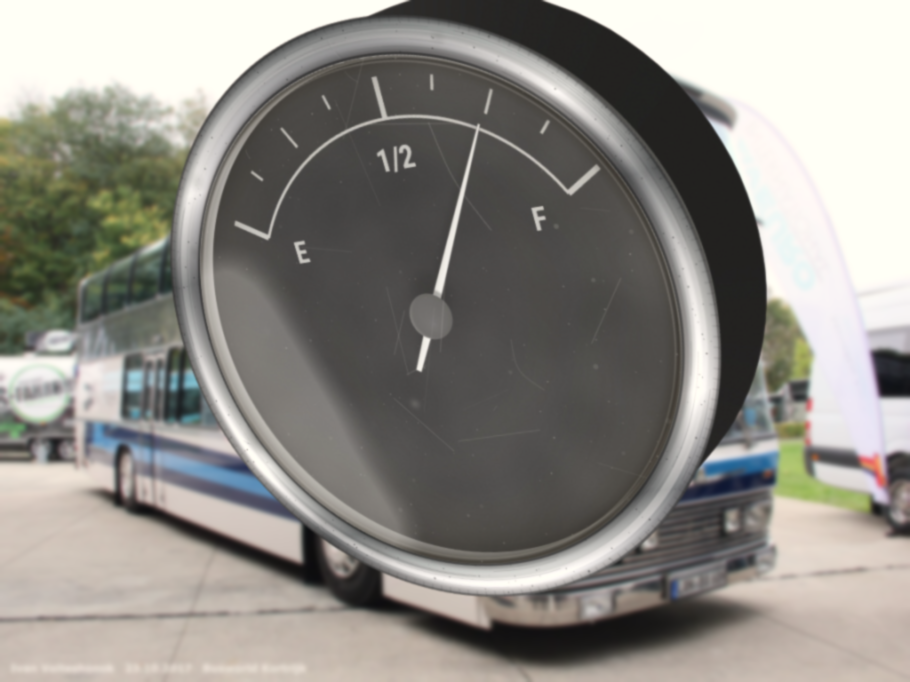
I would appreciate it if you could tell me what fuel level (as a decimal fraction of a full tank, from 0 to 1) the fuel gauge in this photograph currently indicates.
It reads 0.75
